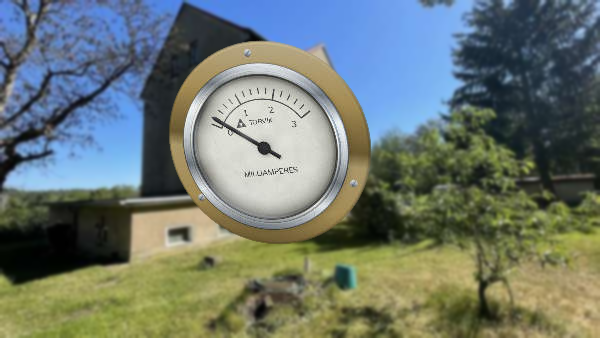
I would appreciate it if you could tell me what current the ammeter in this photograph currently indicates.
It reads 0.2 mA
